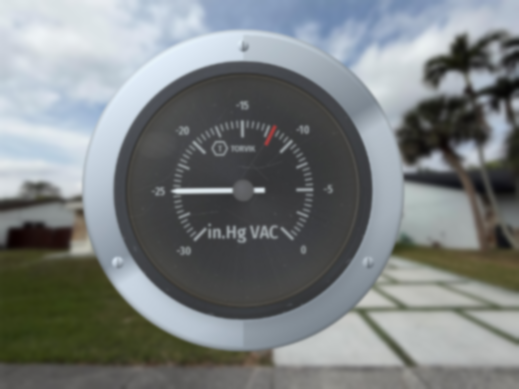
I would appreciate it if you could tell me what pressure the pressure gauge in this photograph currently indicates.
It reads -25 inHg
